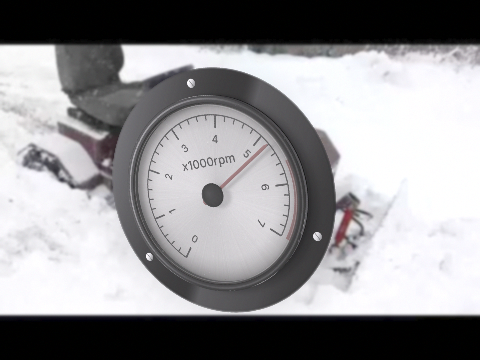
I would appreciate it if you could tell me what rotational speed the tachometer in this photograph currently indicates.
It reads 5200 rpm
